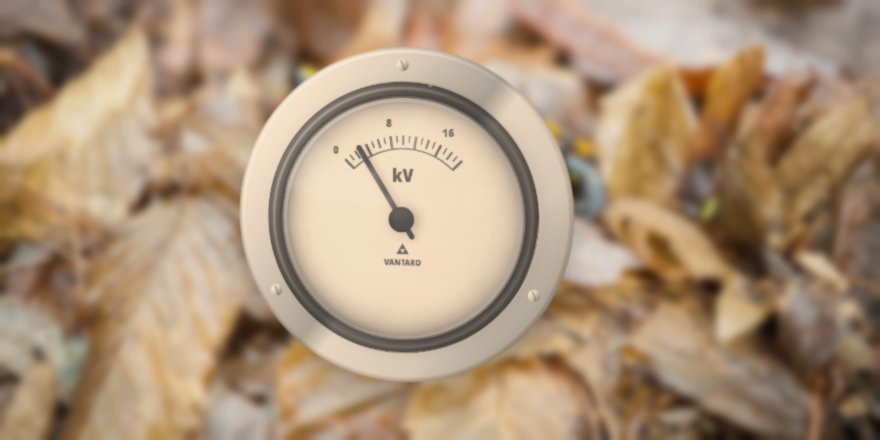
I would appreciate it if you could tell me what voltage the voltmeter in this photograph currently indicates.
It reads 3 kV
